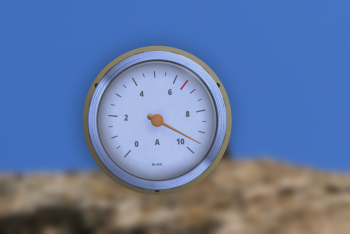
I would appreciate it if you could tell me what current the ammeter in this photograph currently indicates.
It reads 9.5 A
